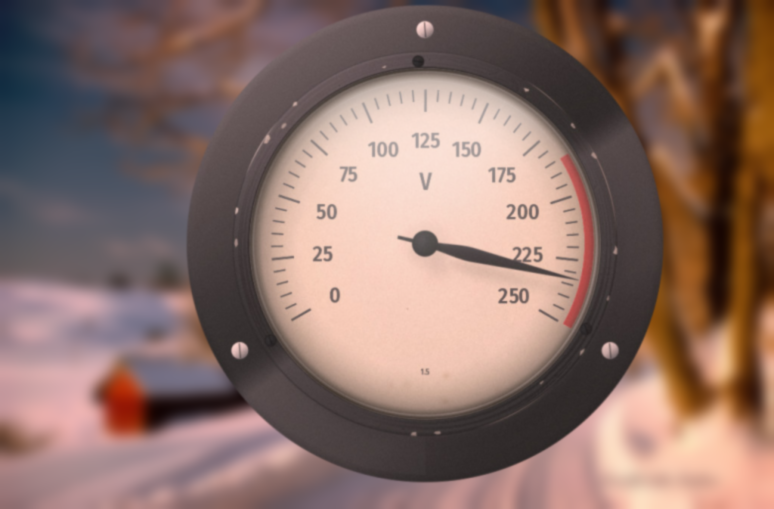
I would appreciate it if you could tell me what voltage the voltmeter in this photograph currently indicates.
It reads 232.5 V
